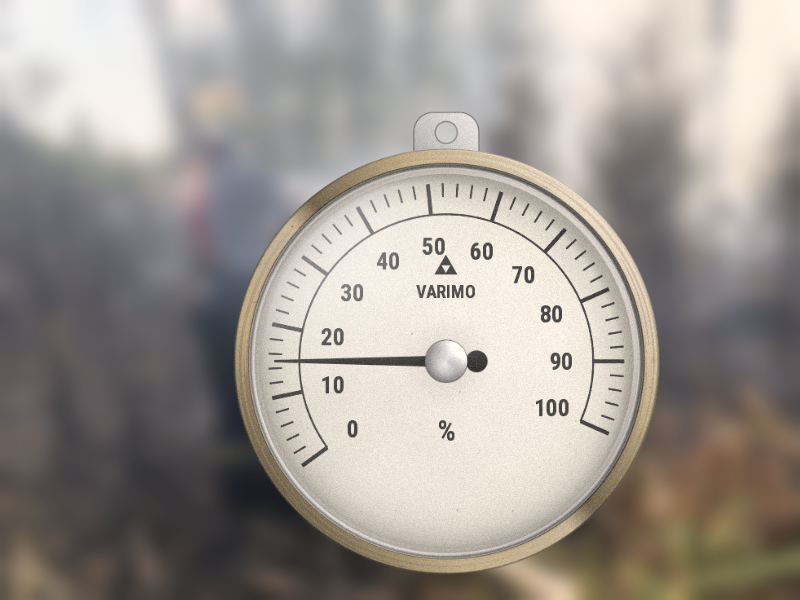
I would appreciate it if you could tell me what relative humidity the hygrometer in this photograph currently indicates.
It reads 15 %
